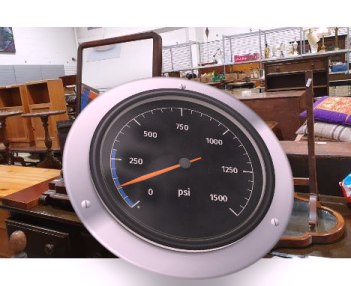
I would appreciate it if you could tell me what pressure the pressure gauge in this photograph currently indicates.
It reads 100 psi
